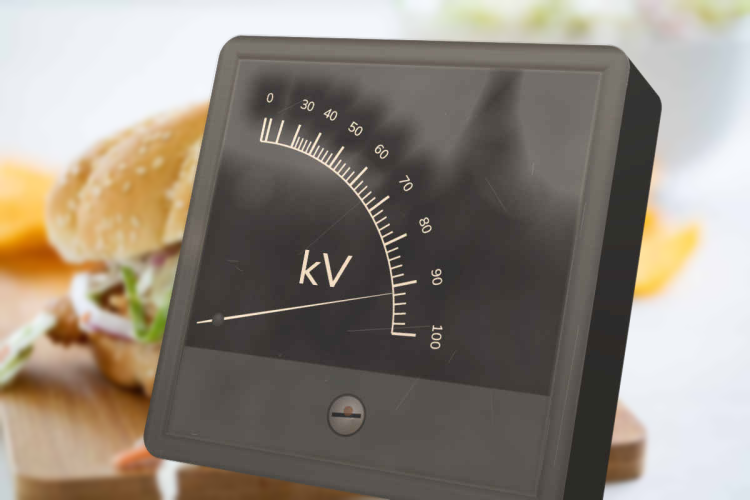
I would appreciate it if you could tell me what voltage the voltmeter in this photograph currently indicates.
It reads 92 kV
